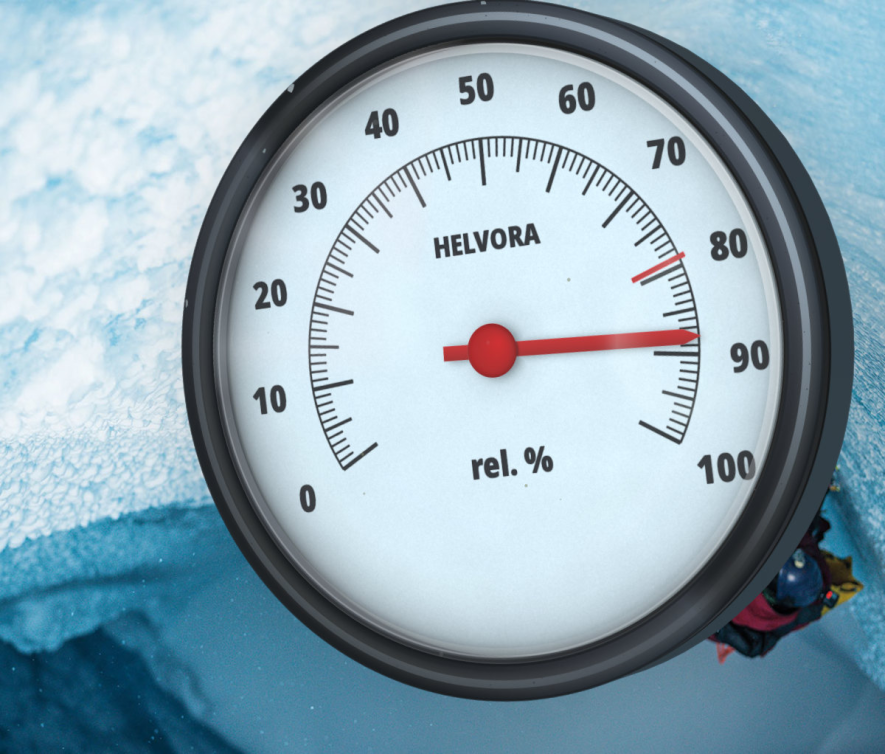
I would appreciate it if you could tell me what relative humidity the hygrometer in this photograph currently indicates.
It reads 88 %
